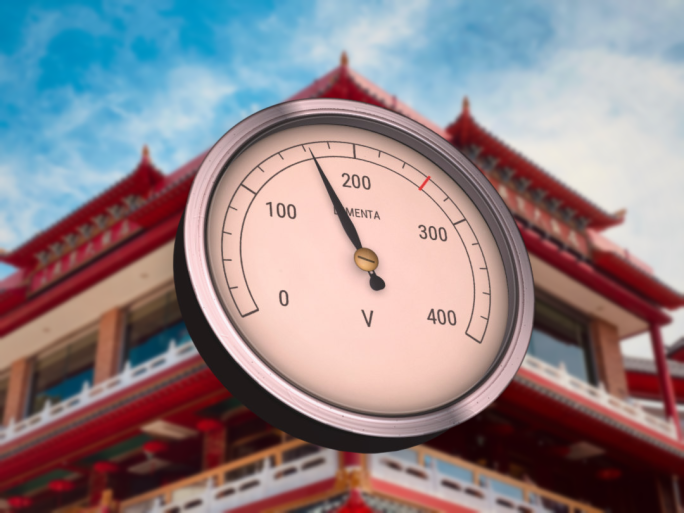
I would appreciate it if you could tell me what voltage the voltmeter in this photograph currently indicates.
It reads 160 V
